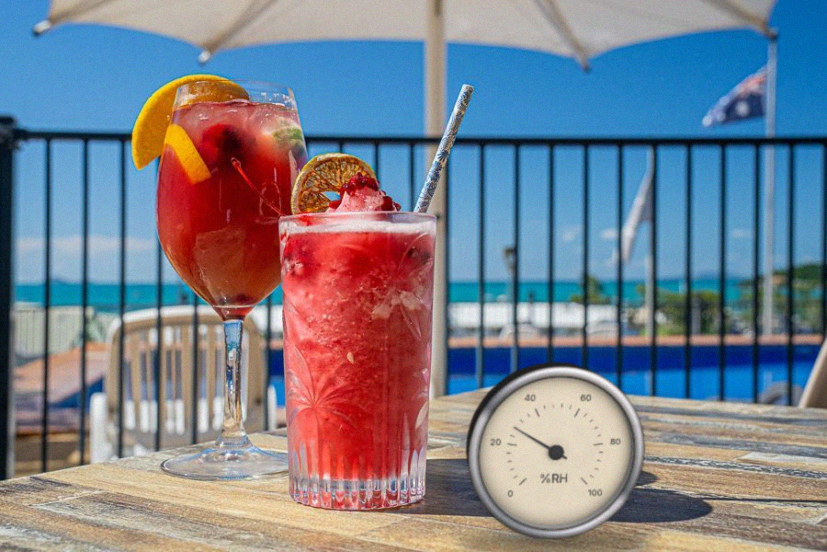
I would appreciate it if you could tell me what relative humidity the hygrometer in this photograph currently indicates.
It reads 28 %
